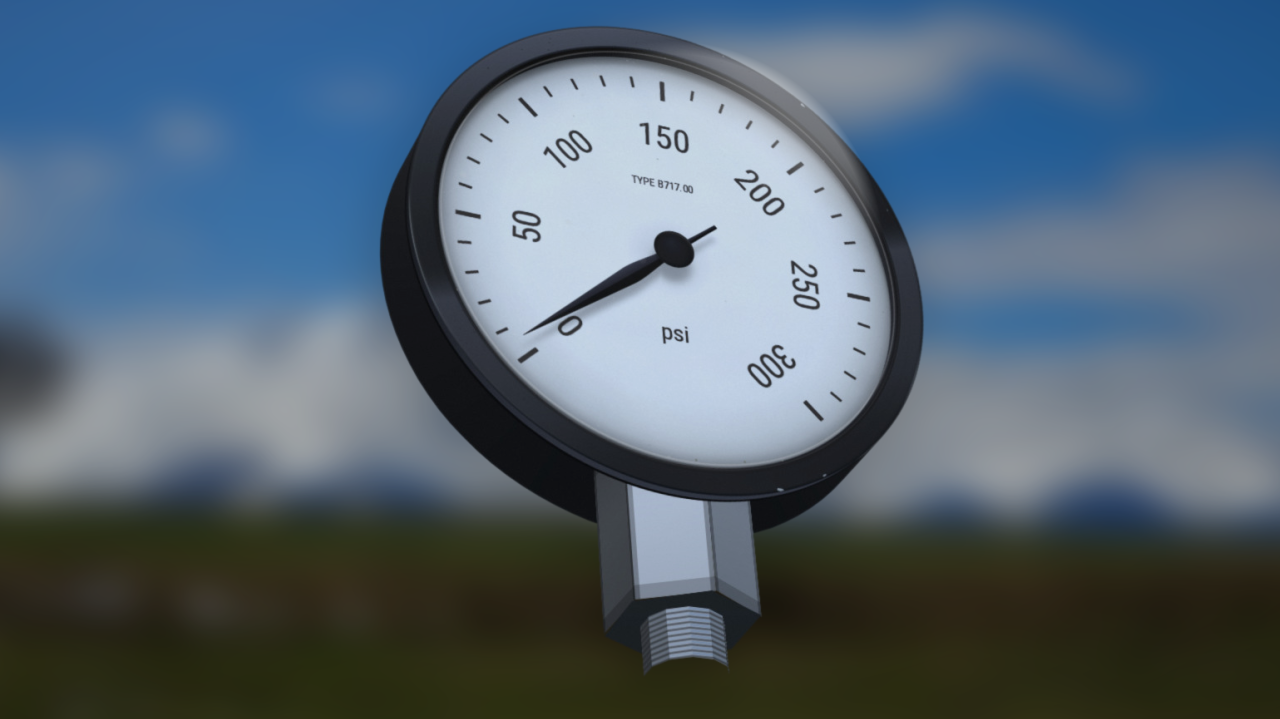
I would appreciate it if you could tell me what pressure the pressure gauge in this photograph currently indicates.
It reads 5 psi
